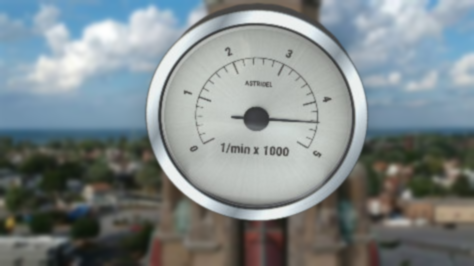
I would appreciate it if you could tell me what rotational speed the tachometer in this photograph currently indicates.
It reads 4400 rpm
